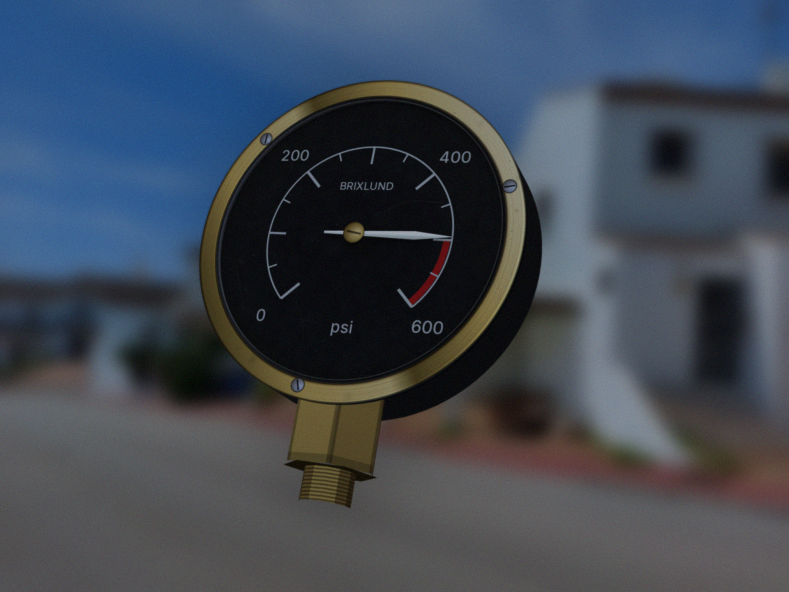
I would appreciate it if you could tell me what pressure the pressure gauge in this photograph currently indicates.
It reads 500 psi
